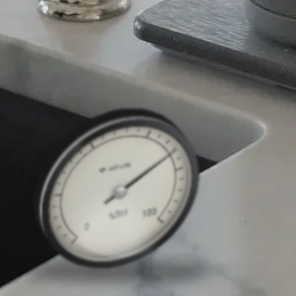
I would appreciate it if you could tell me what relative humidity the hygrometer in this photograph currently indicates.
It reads 72 %
